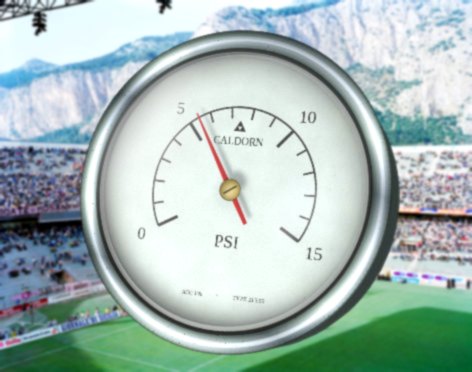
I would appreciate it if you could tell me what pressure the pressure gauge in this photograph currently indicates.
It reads 5.5 psi
